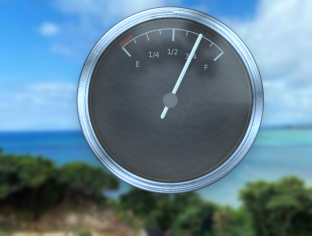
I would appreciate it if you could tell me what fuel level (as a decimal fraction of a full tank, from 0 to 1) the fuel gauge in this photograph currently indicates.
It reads 0.75
